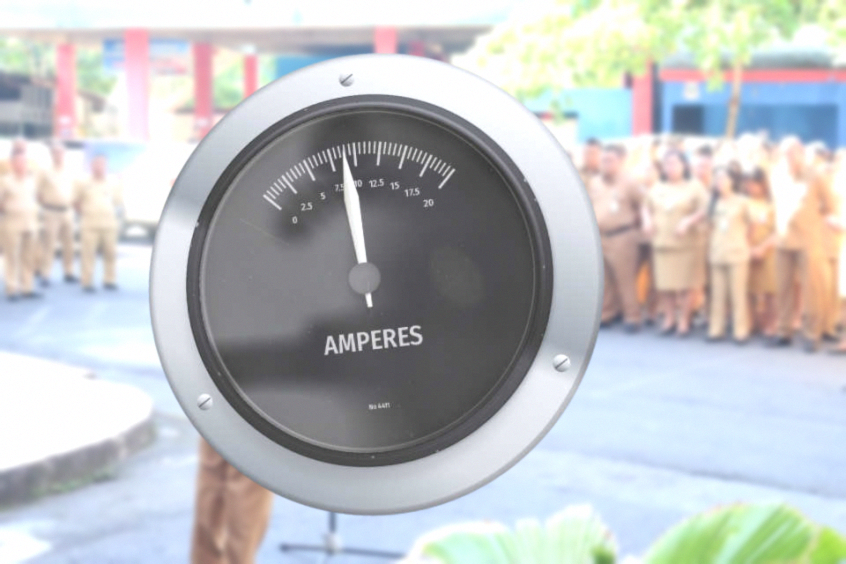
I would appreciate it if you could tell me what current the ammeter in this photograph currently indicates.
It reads 9 A
